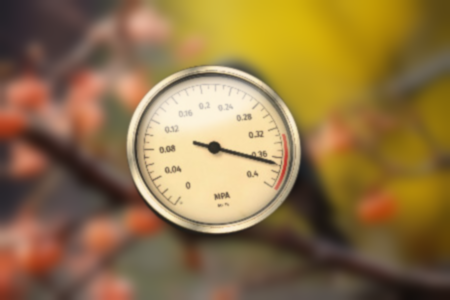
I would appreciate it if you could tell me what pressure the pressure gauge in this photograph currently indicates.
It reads 0.37 MPa
